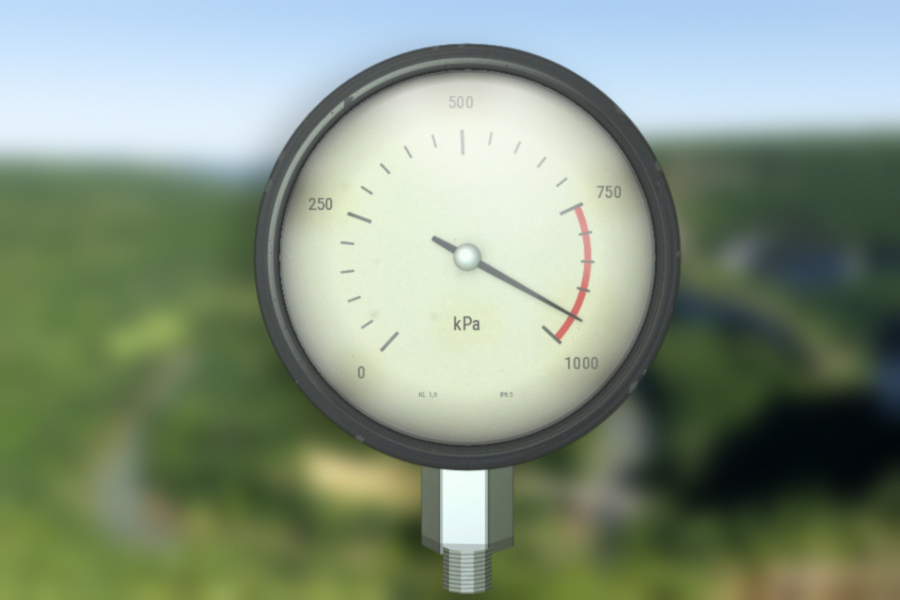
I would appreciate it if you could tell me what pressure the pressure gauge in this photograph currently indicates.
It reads 950 kPa
